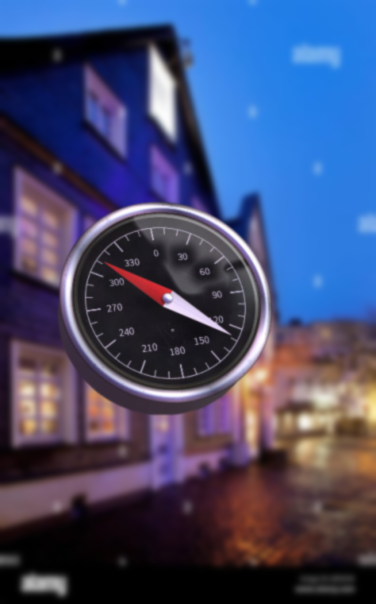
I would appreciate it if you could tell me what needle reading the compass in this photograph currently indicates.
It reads 310 °
